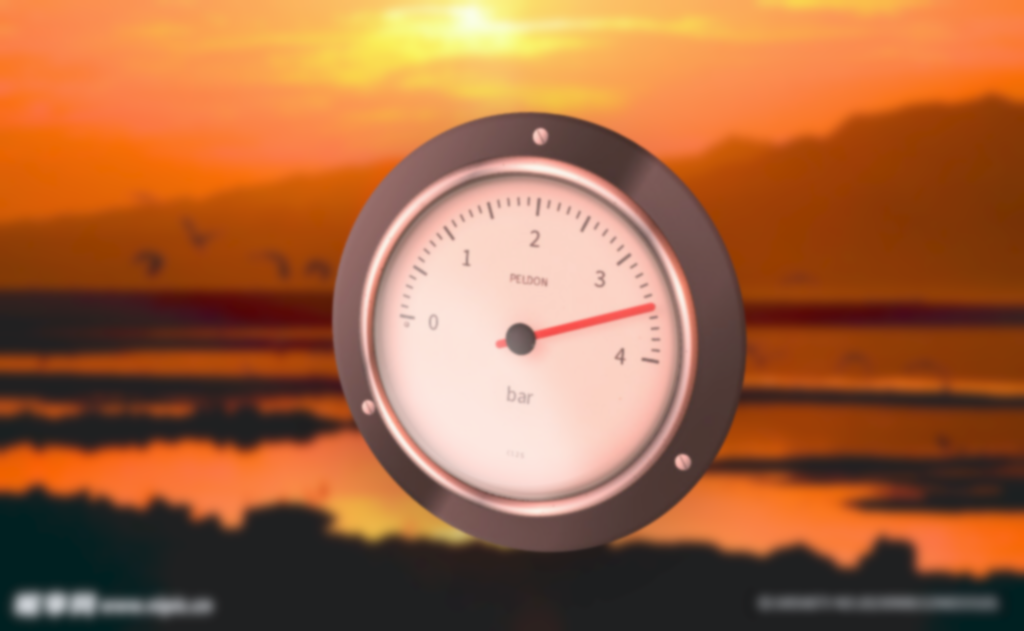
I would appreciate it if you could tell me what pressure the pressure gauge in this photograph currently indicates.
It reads 3.5 bar
